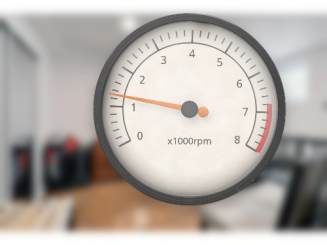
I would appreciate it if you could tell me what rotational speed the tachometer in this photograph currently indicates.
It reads 1300 rpm
